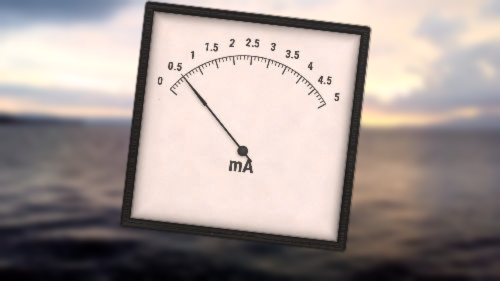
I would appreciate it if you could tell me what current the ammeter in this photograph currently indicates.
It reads 0.5 mA
